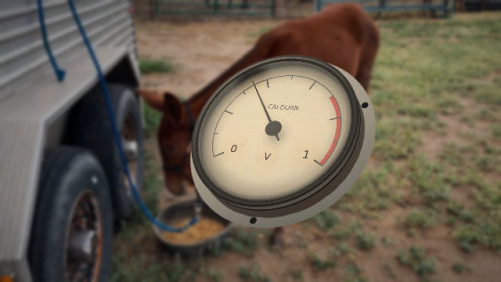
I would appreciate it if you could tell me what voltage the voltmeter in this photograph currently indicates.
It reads 0.35 V
